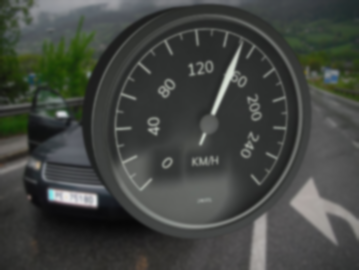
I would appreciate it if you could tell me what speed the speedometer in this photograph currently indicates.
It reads 150 km/h
